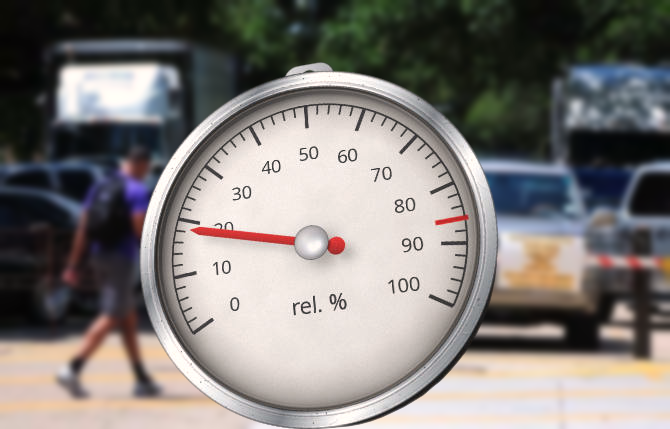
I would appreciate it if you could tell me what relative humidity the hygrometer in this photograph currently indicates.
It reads 18 %
